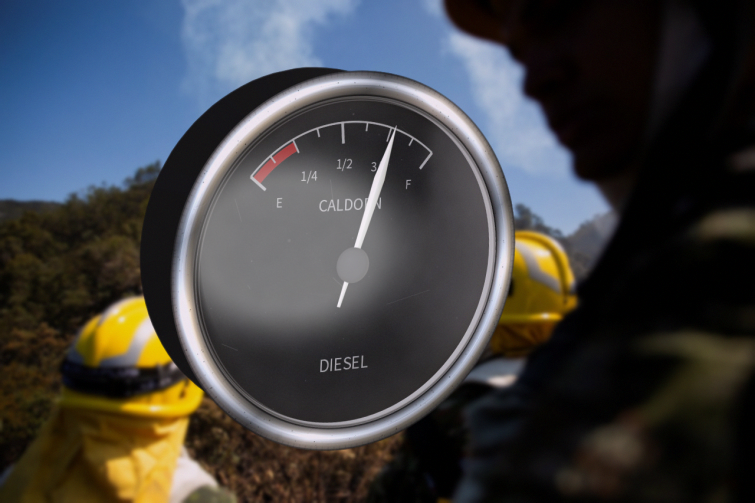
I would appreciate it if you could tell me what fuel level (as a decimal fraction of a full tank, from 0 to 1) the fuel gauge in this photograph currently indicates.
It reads 0.75
